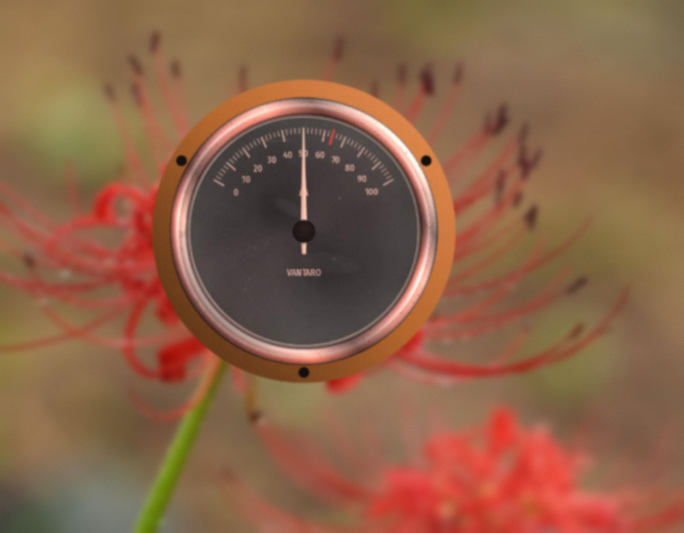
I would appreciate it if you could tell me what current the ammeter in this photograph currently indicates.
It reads 50 A
